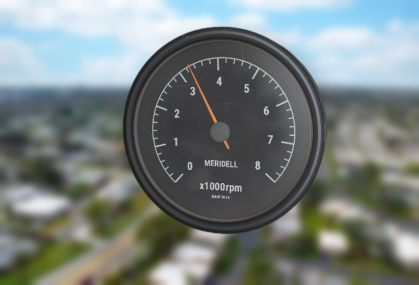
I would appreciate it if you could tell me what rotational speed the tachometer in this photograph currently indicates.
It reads 3300 rpm
